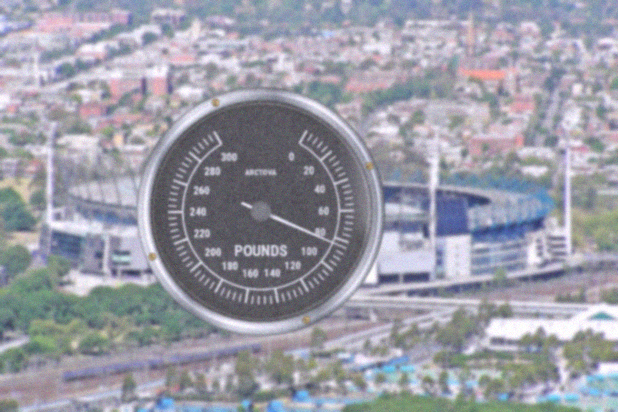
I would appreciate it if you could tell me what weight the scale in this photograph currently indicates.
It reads 84 lb
